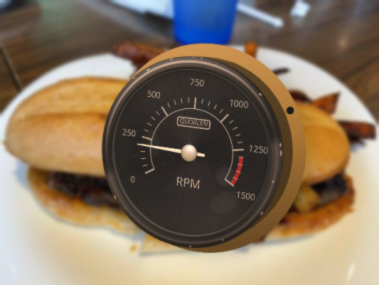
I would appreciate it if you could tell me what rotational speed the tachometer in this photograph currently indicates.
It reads 200 rpm
